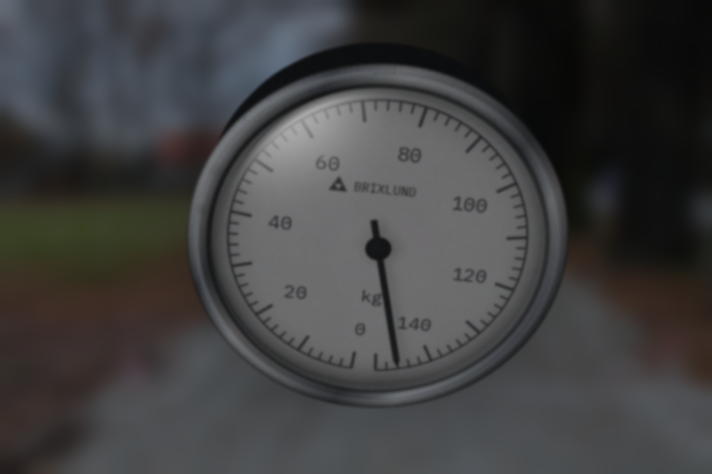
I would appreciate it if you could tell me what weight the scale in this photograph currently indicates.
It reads 146 kg
